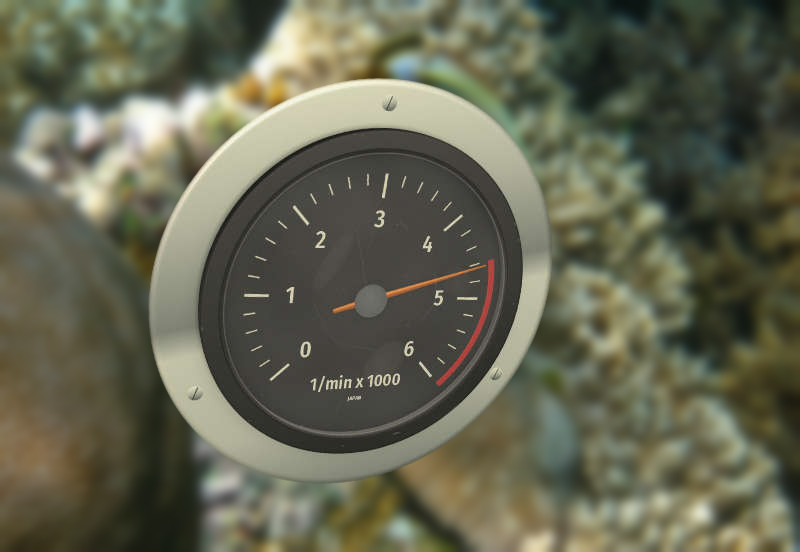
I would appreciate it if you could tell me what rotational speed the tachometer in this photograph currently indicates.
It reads 4600 rpm
